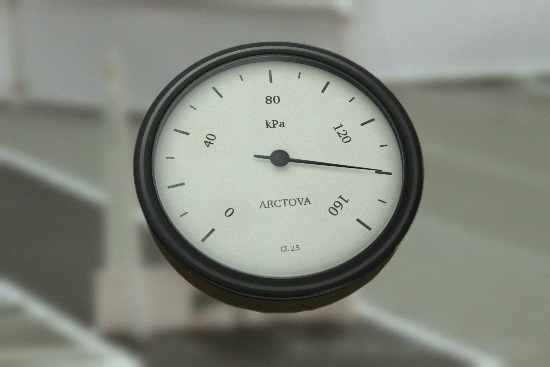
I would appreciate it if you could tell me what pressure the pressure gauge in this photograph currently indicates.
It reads 140 kPa
